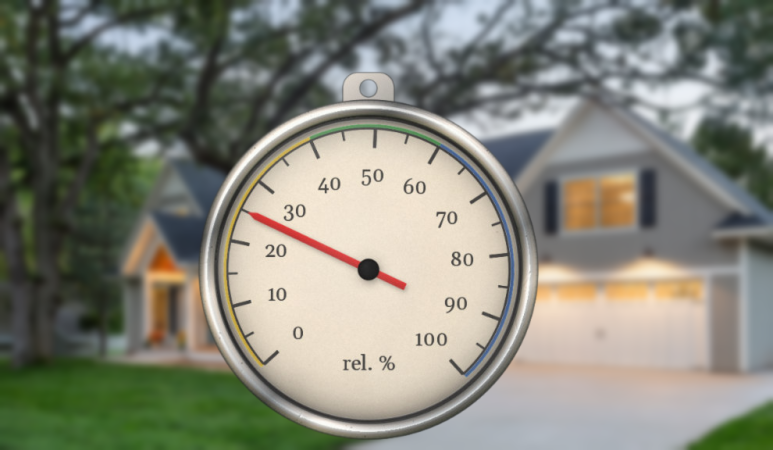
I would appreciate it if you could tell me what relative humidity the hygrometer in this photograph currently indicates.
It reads 25 %
